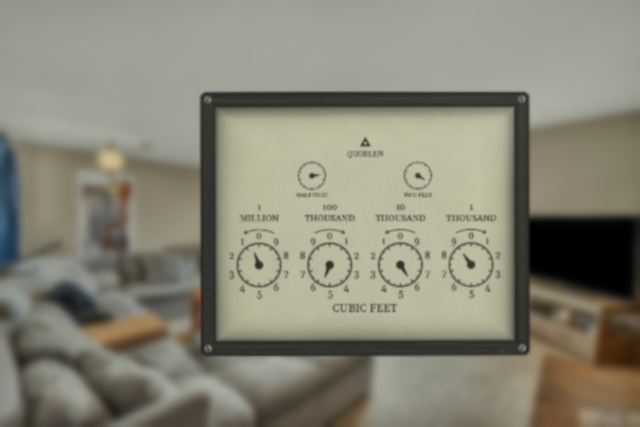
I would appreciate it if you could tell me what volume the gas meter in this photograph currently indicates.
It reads 55900 ft³
